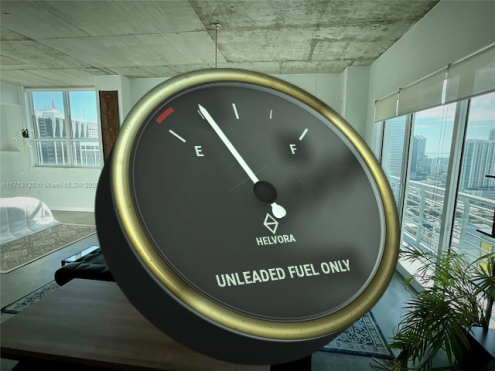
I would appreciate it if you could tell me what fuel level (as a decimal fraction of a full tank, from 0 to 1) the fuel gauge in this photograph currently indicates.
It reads 0.25
